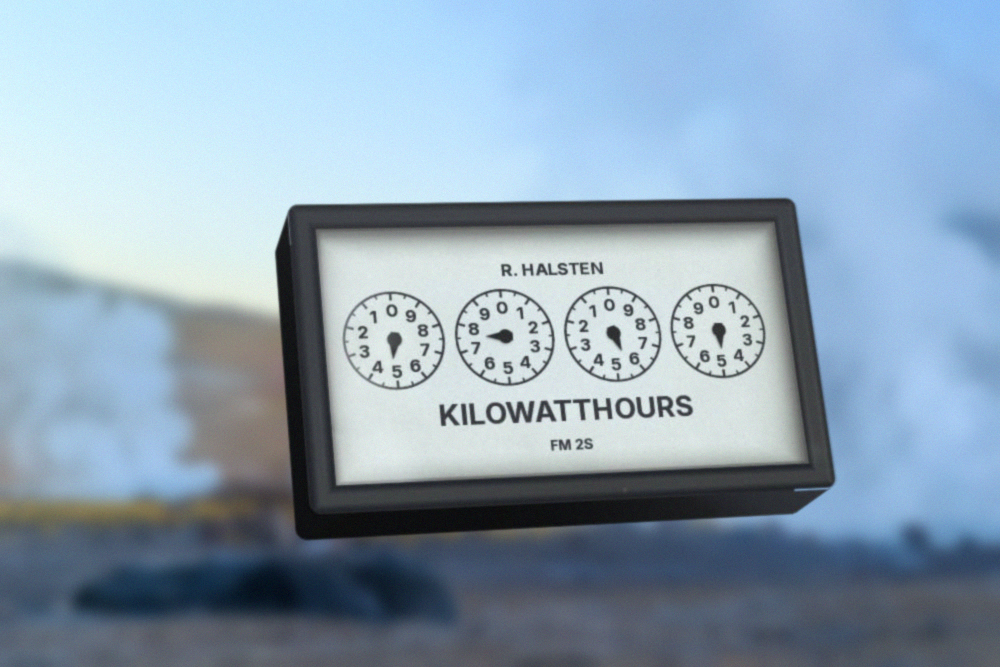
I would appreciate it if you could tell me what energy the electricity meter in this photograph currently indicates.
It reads 4755 kWh
